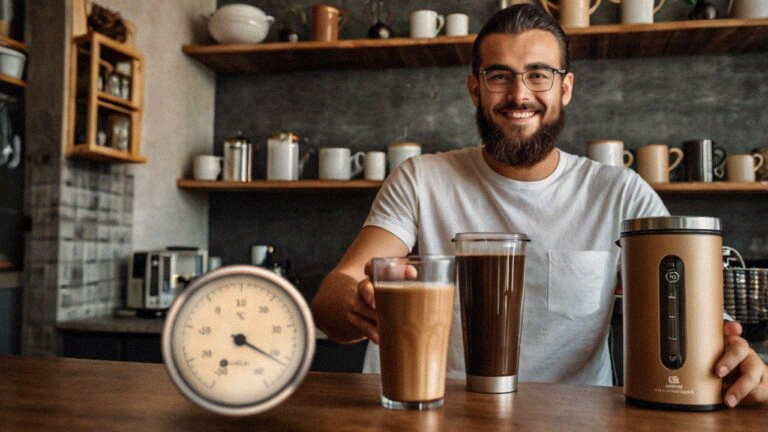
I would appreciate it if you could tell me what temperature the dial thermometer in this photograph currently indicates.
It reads 42 °C
